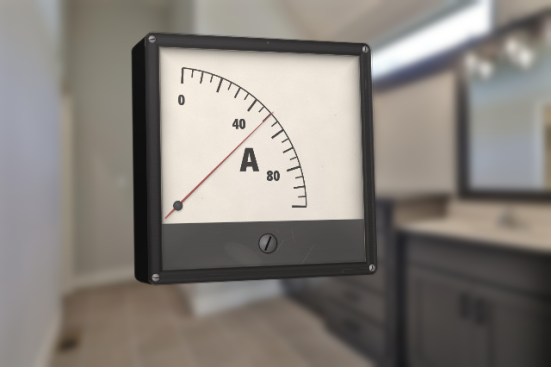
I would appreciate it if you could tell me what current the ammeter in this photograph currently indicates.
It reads 50 A
